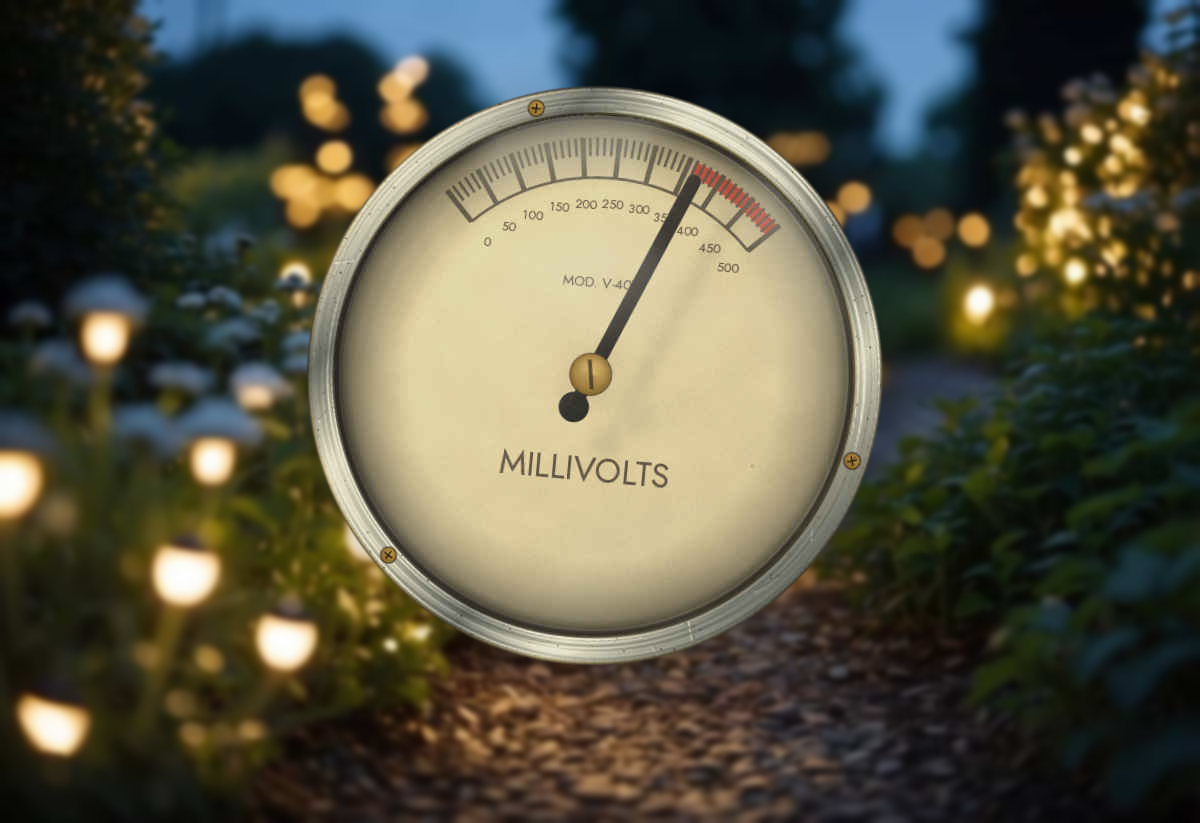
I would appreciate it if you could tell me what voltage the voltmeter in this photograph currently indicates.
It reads 370 mV
